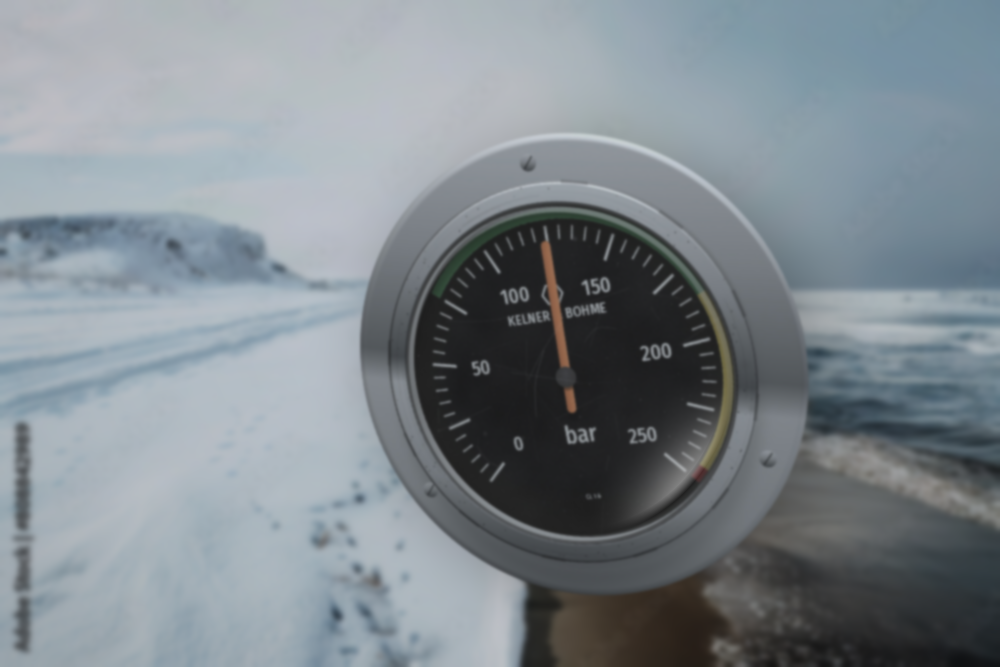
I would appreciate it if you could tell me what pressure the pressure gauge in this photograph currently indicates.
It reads 125 bar
